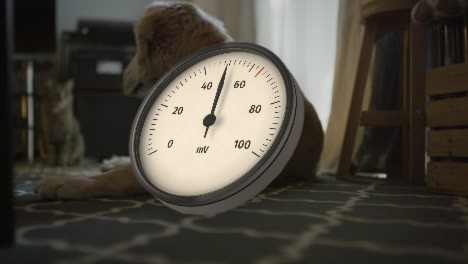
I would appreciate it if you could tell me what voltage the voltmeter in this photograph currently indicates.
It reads 50 mV
